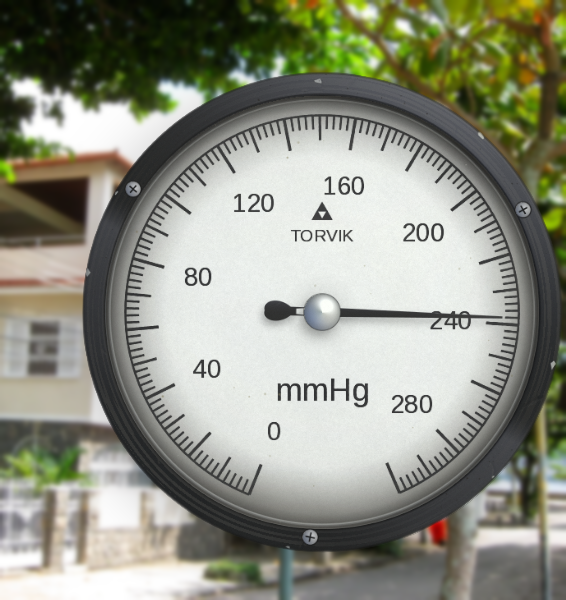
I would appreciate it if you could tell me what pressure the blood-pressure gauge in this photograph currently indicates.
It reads 238 mmHg
